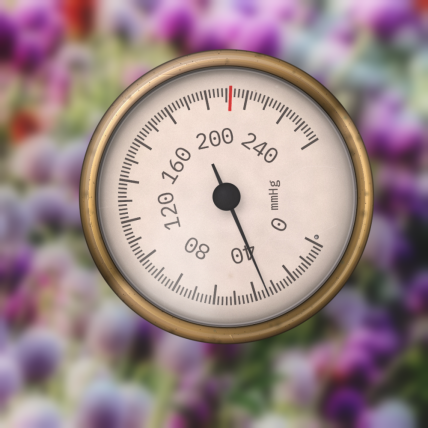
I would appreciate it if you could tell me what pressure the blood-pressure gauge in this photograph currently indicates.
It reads 34 mmHg
